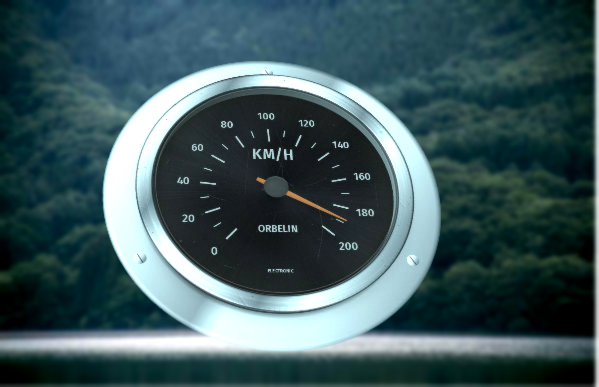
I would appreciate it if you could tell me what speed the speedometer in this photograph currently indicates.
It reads 190 km/h
